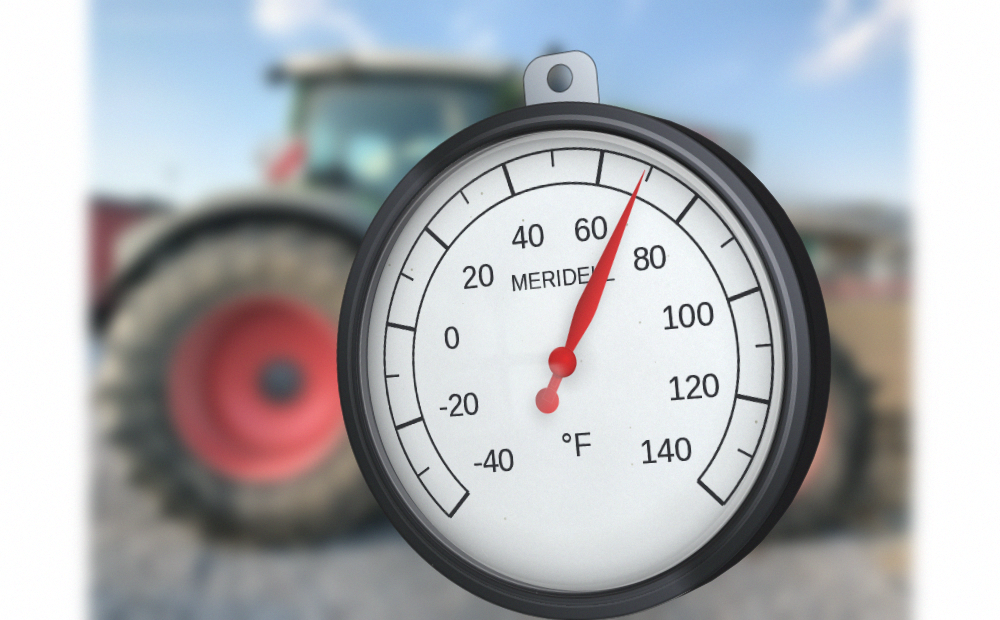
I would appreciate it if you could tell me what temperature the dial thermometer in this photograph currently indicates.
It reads 70 °F
